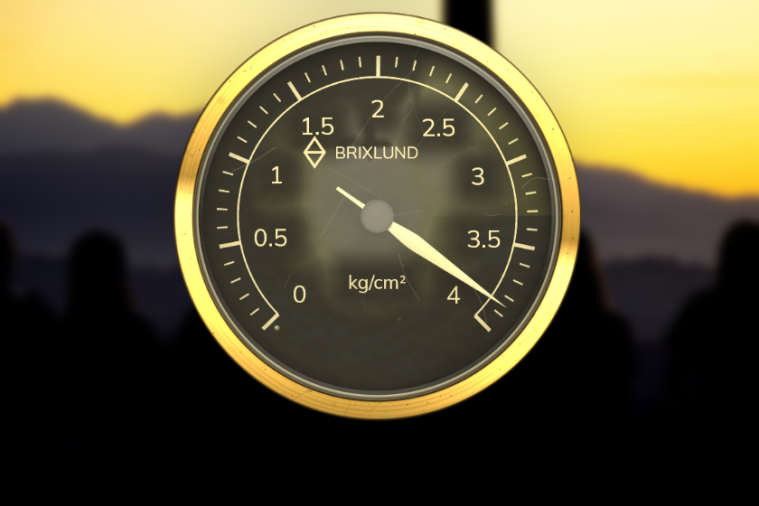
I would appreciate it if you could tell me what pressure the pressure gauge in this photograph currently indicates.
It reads 3.85 kg/cm²
